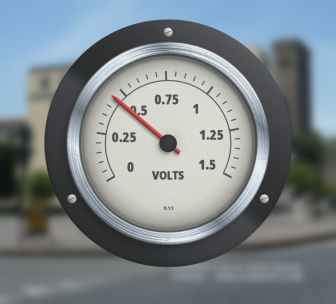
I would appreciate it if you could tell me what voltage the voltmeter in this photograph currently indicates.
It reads 0.45 V
